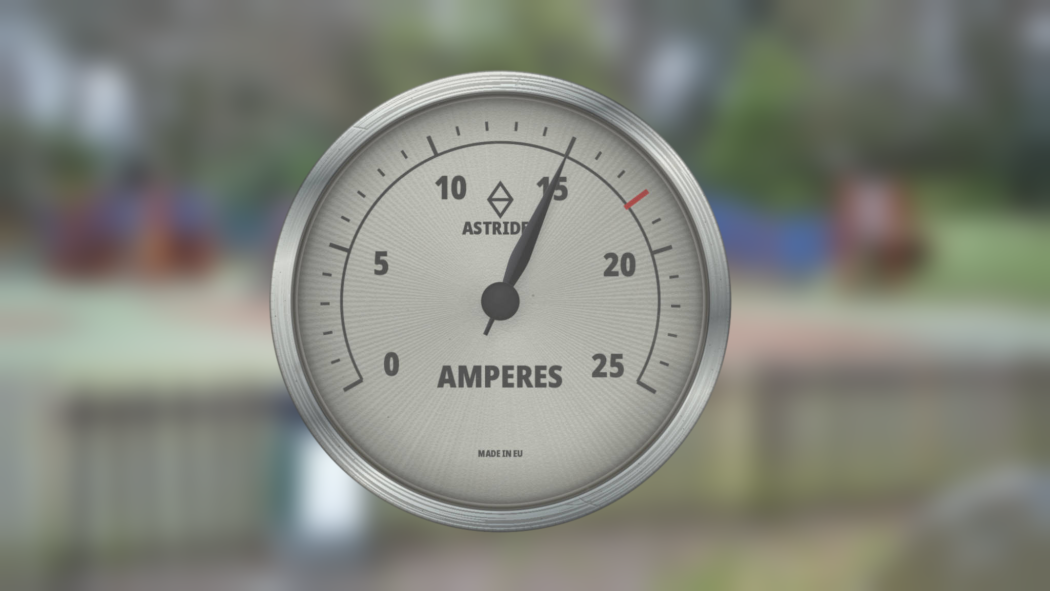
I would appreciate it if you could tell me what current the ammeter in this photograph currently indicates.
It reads 15 A
